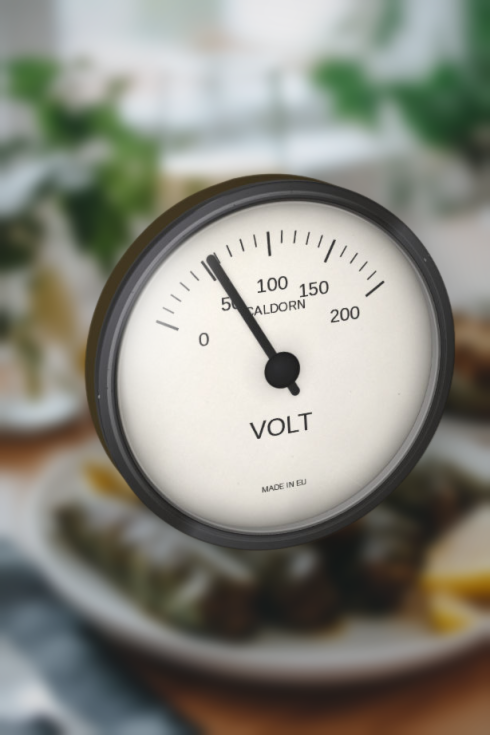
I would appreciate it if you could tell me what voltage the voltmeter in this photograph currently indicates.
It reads 55 V
